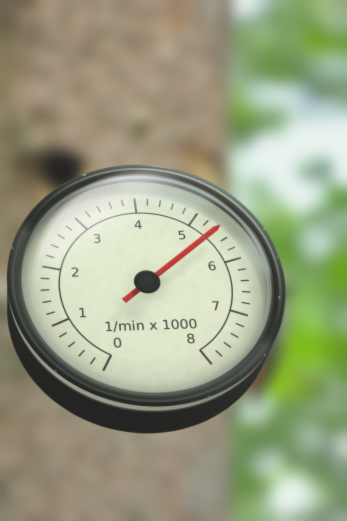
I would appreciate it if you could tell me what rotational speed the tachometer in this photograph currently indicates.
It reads 5400 rpm
